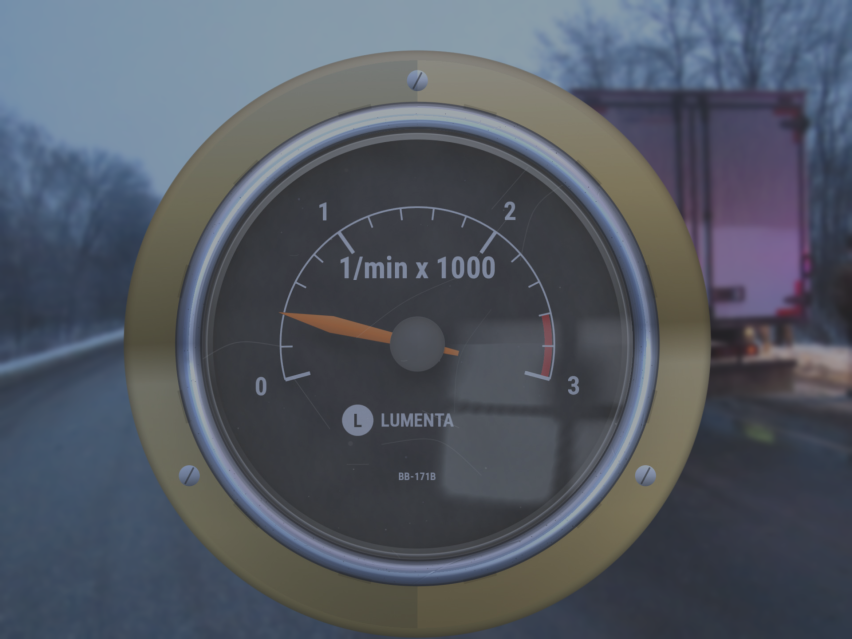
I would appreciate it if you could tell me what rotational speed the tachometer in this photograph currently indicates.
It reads 400 rpm
